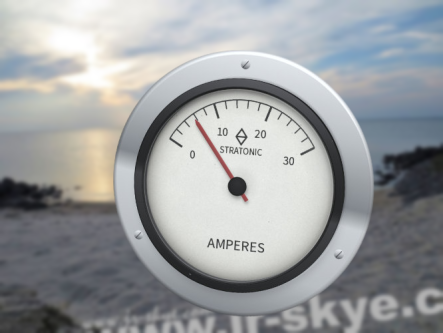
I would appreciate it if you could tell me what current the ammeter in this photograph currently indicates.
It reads 6 A
